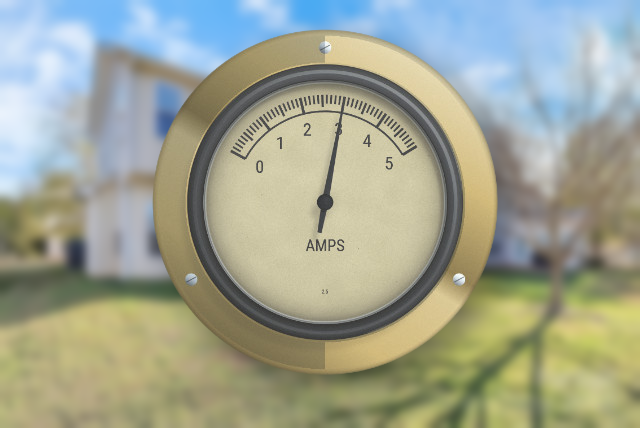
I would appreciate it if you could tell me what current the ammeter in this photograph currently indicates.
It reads 3 A
